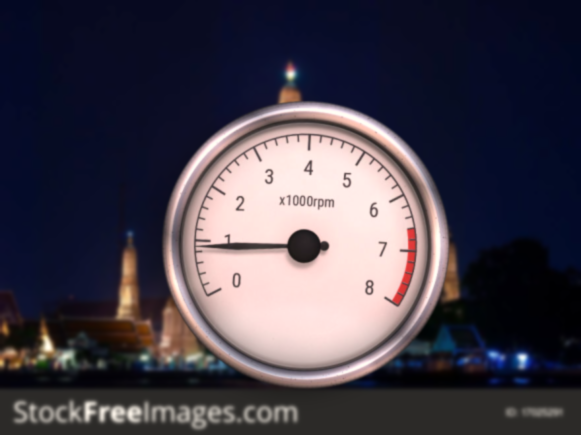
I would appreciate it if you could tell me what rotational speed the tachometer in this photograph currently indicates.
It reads 900 rpm
